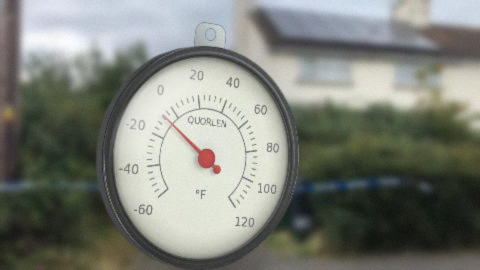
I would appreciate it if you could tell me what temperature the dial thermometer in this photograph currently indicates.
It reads -8 °F
